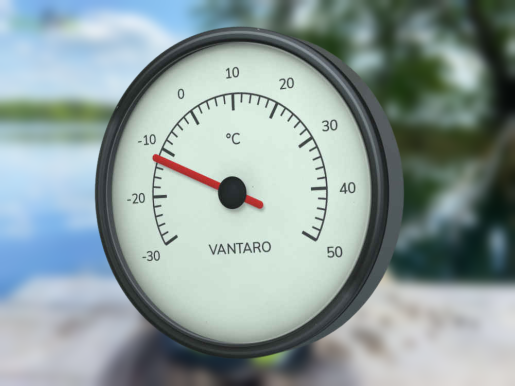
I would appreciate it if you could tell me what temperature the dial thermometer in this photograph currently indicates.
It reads -12 °C
